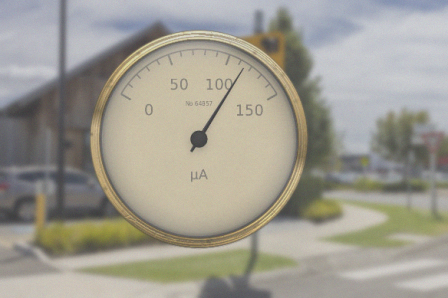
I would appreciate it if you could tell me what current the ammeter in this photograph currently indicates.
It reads 115 µA
